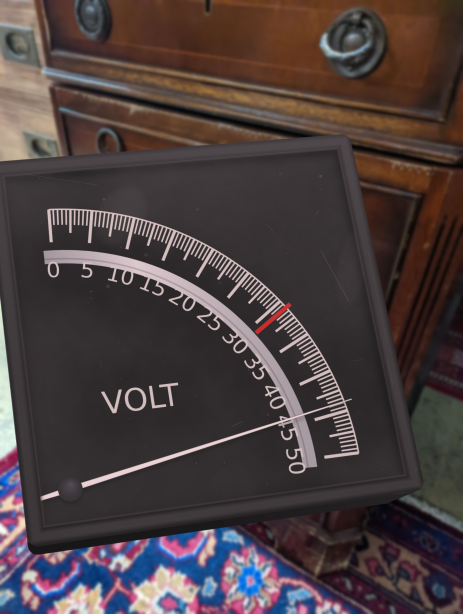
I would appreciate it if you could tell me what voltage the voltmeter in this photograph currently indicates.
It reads 44 V
